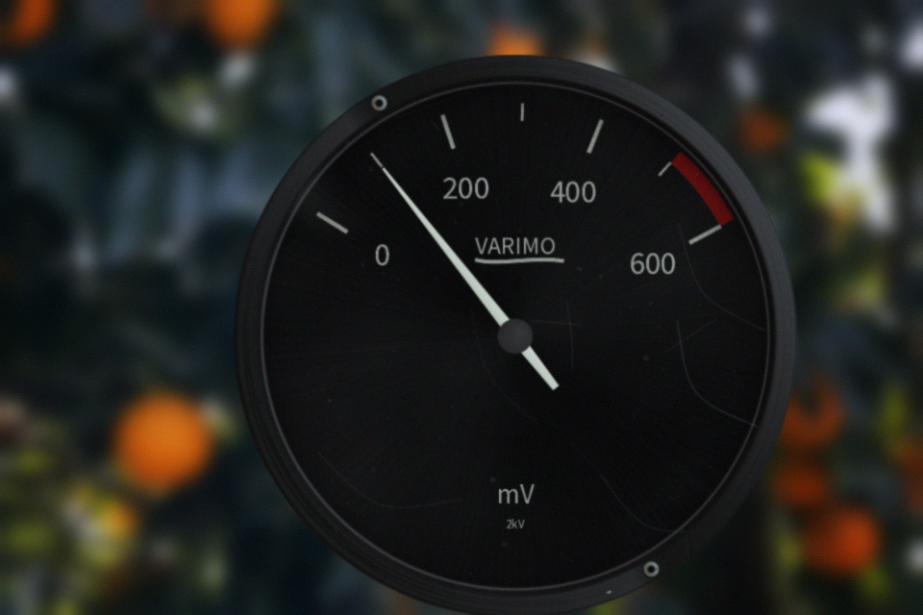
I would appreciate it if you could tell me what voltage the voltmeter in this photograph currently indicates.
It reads 100 mV
